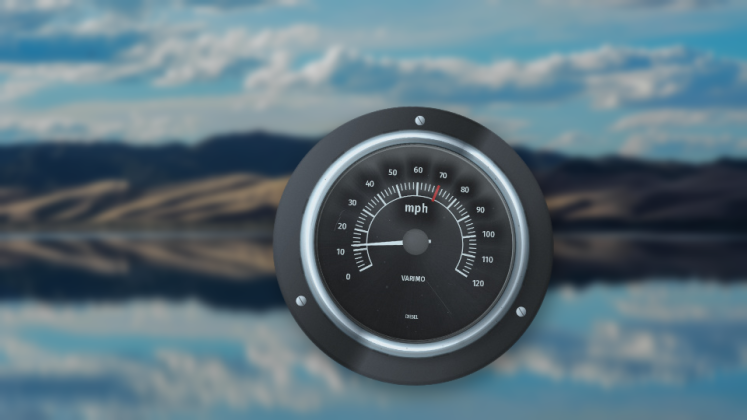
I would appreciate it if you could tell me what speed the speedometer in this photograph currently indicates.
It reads 12 mph
